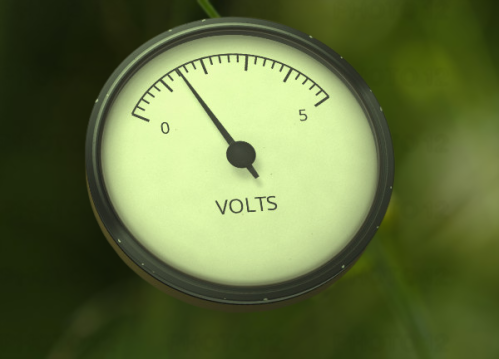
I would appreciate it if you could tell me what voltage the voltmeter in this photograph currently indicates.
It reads 1.4 V
